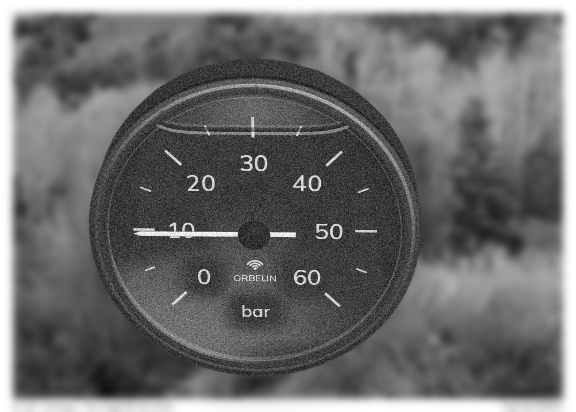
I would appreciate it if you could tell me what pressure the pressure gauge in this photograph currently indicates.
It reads 10 bar
